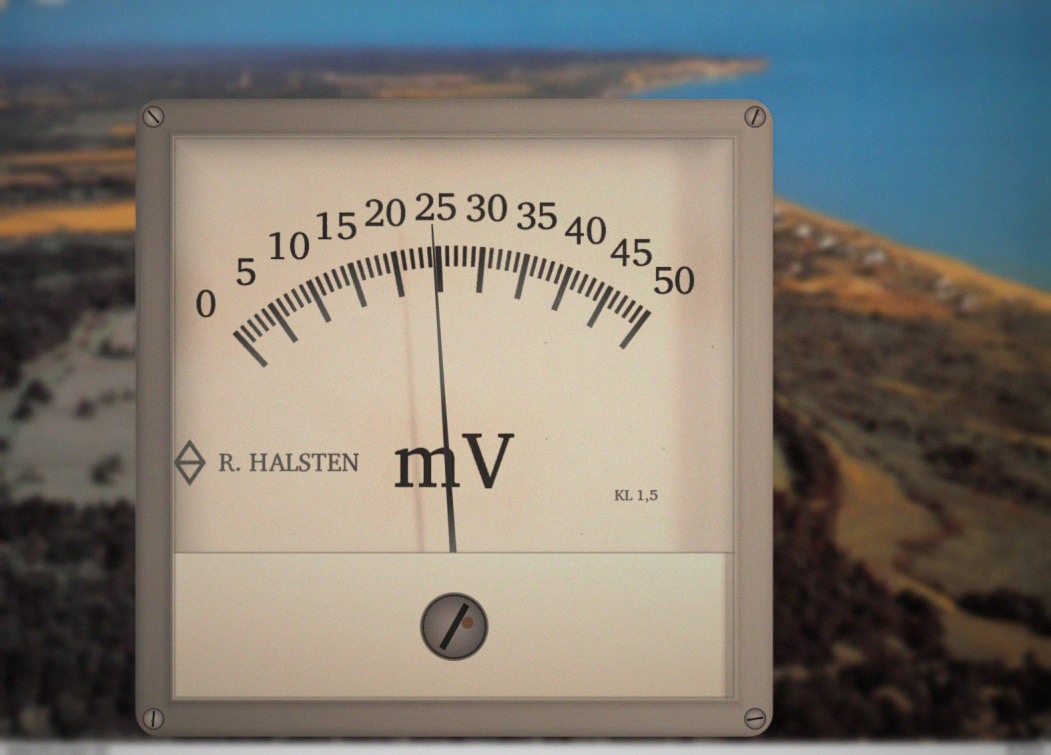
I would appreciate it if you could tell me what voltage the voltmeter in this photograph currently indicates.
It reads 24.5 mV
